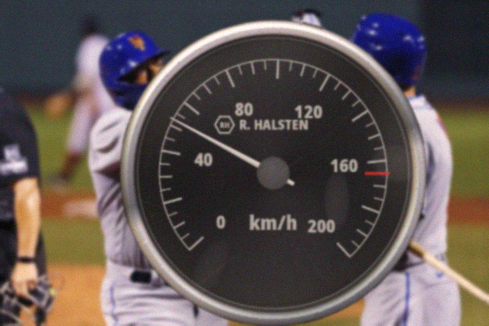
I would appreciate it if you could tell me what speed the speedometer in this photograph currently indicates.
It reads 52.5 km/h
